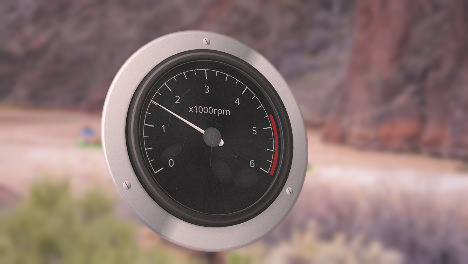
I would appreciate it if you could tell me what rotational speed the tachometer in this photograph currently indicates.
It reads 1500 rpm
